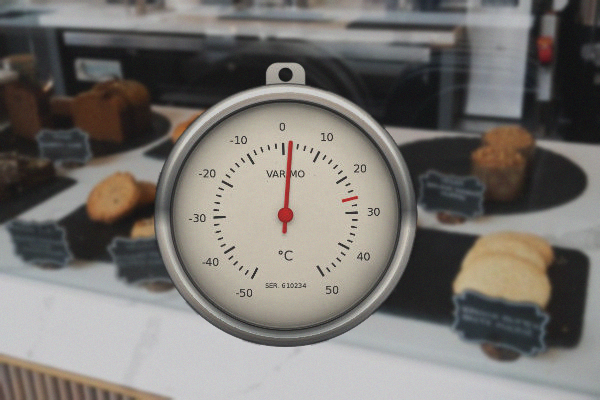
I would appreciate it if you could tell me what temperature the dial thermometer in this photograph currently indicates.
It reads 2 °C
